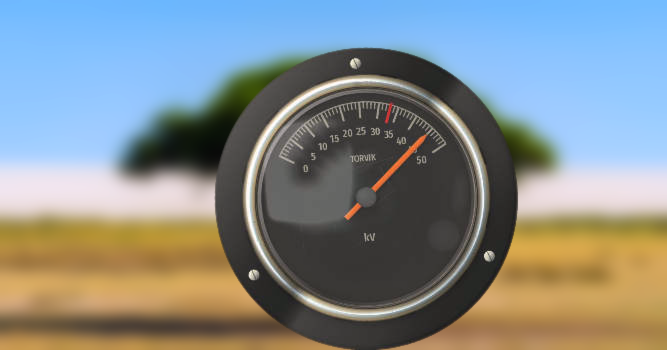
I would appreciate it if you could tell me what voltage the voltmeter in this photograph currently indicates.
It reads 45 kV
